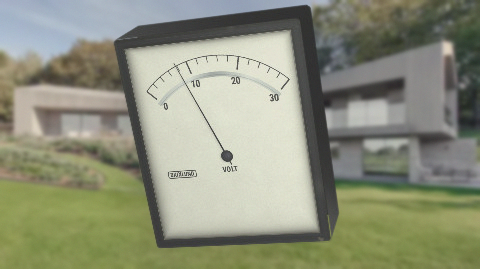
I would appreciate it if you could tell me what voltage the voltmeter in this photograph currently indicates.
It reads 8 V
